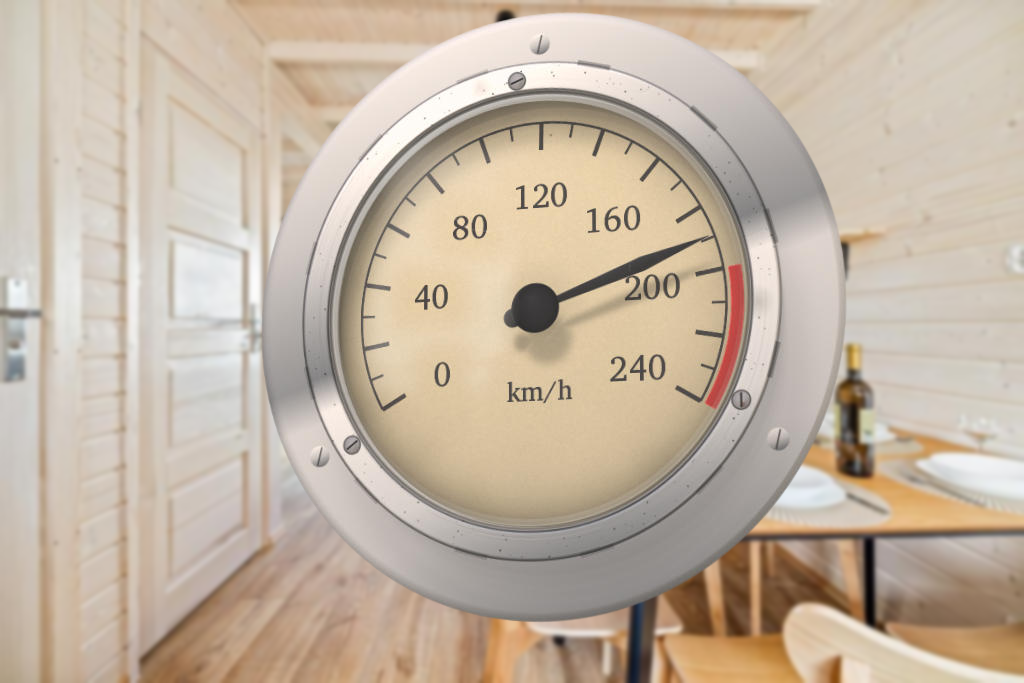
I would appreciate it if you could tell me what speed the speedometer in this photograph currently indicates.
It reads 190 km/h
